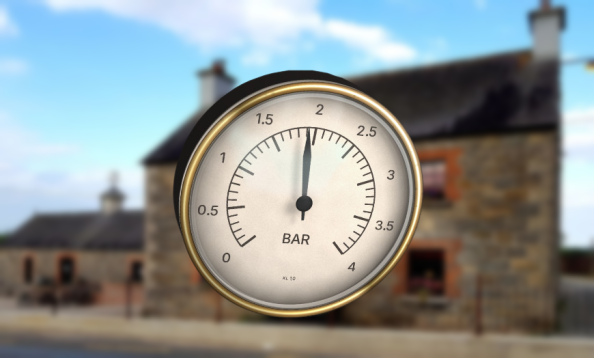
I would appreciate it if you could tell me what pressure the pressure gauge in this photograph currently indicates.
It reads 1.9 bar
